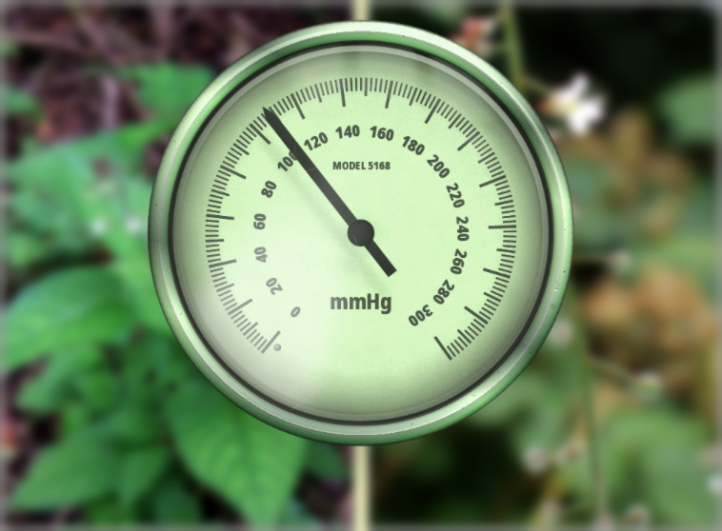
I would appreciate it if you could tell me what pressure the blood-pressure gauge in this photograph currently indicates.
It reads 108 mmHg
